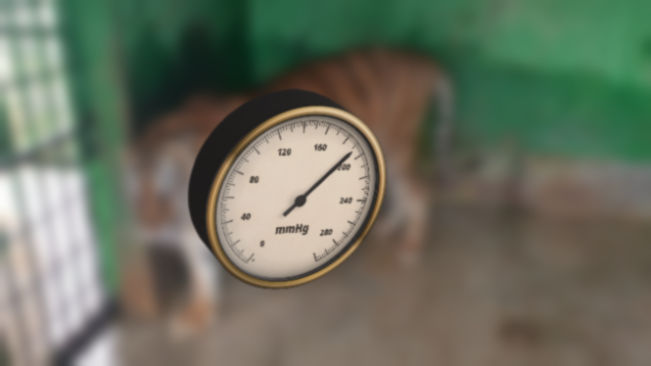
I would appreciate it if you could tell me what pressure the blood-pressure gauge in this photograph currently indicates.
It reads 190 mmHg
